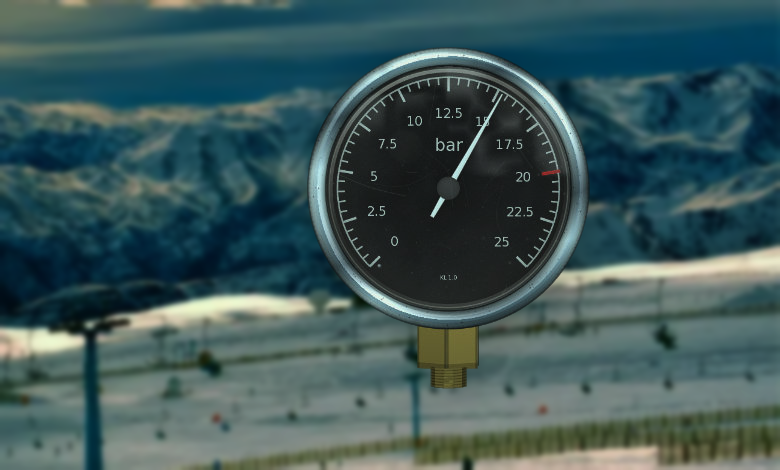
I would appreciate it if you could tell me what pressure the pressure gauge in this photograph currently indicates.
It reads 15.25 bar
